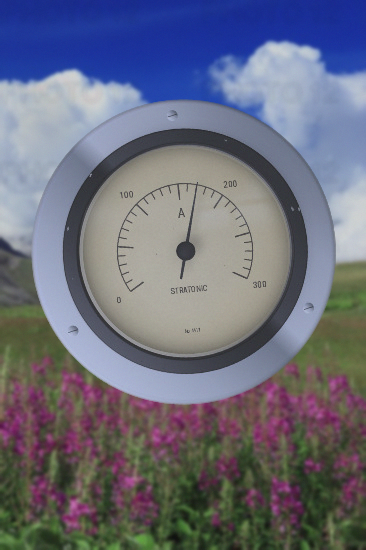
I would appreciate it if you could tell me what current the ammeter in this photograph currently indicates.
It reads 170 A
